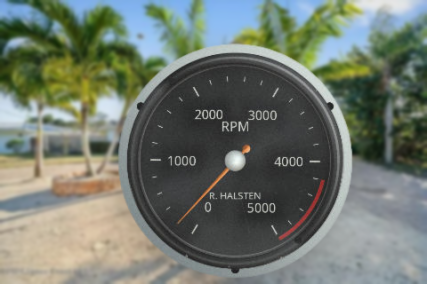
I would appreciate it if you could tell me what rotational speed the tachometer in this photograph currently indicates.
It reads 200 rpm
